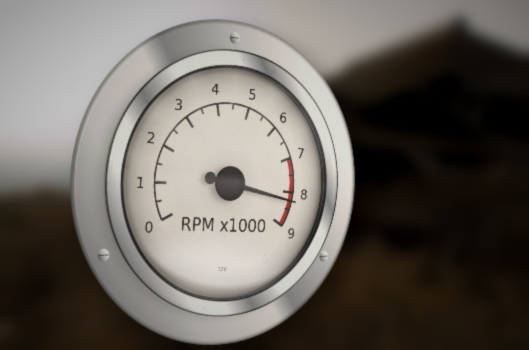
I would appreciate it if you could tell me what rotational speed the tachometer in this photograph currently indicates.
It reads 8250 rpm
